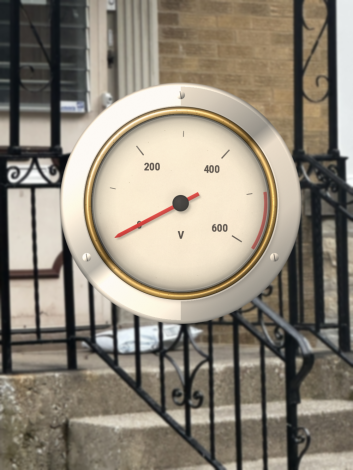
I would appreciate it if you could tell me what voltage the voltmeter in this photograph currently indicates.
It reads 0 V
